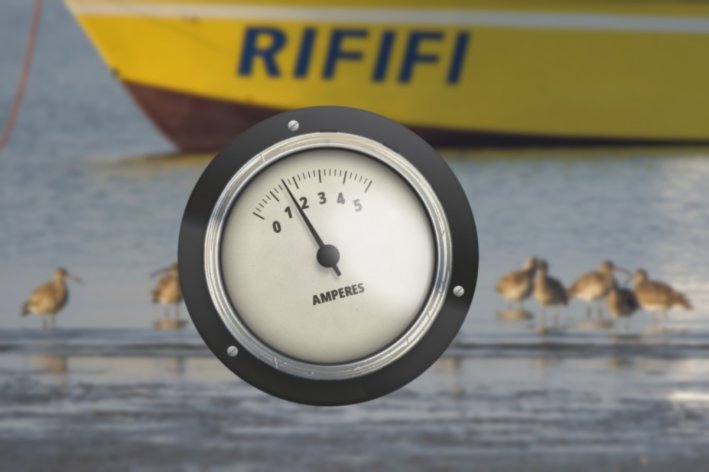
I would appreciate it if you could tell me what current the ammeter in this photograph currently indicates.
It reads 1.6 A
